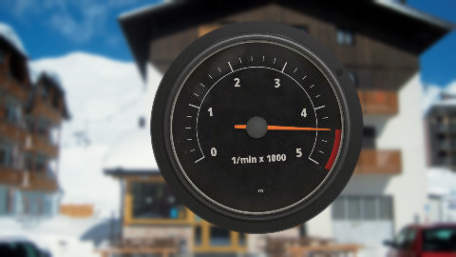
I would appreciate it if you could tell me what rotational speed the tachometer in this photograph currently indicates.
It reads 4400 rpm
